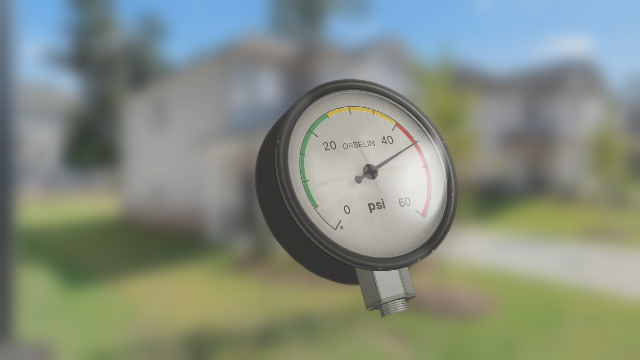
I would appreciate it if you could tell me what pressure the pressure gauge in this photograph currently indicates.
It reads 45 psi
